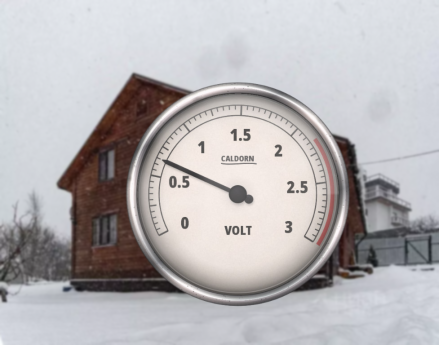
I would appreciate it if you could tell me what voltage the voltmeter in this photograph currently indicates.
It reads 0.65 V
